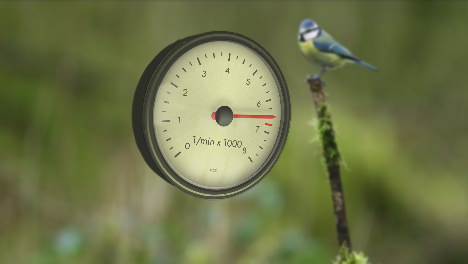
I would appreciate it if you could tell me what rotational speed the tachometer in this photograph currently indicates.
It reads 6500 rpm
